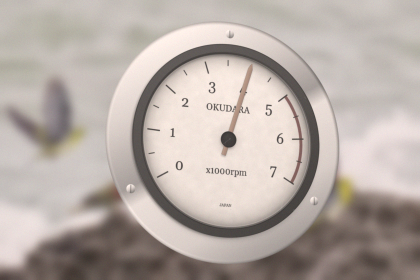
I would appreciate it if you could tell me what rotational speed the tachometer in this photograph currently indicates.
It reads 4000 rpm
